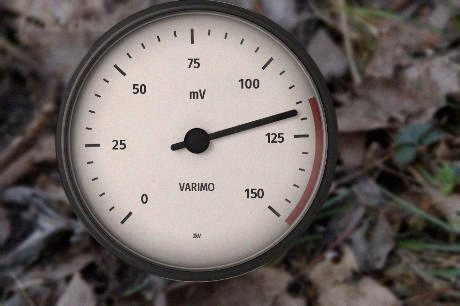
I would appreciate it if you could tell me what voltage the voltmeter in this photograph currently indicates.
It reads 117.5 mV
